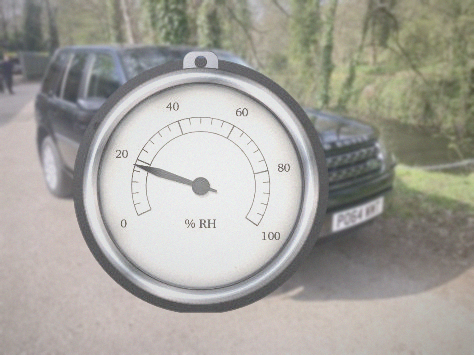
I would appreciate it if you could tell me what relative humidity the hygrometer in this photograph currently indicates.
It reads 18 %
